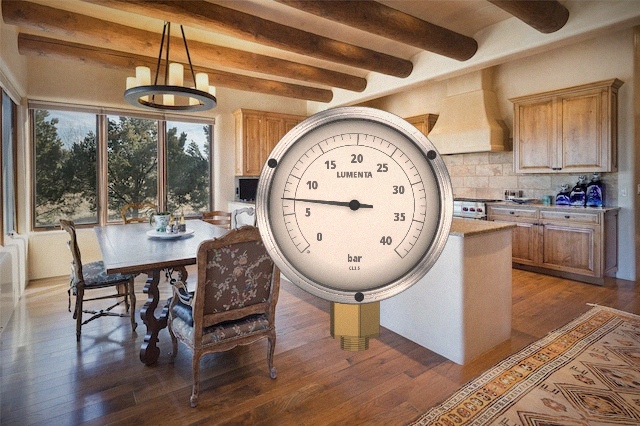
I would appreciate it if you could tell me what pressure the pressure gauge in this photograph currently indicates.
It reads 7 bar
